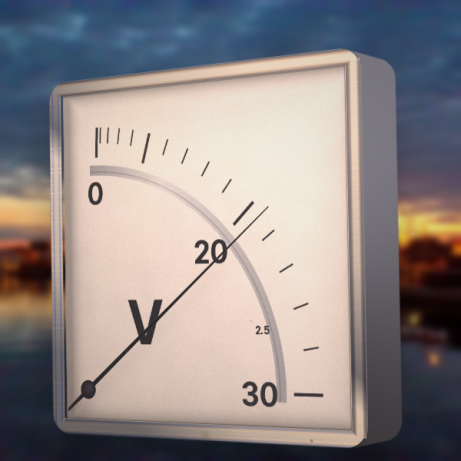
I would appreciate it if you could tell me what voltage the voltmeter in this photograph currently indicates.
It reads 21 V
